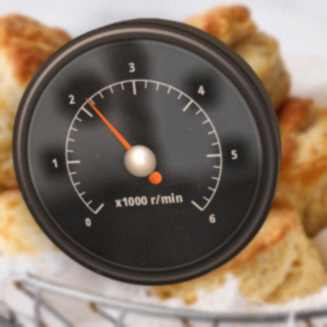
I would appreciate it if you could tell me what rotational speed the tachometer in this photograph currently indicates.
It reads 2200 rpm
